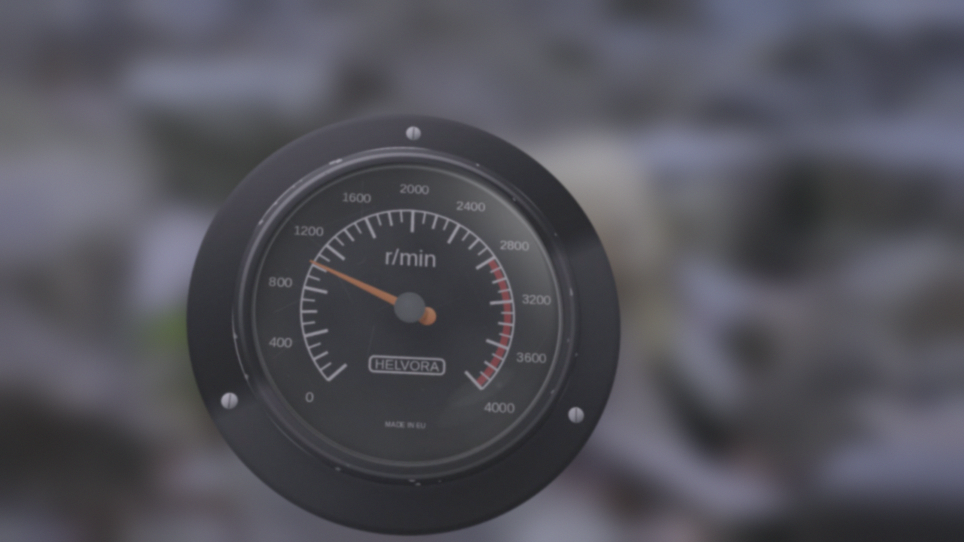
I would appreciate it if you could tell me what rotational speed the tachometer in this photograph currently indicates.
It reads 1000 rpm
